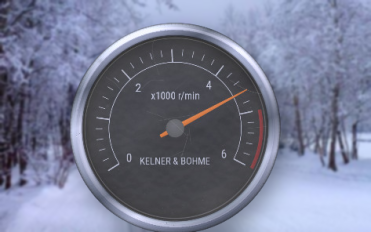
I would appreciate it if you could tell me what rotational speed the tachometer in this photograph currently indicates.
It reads 4600 rpm
